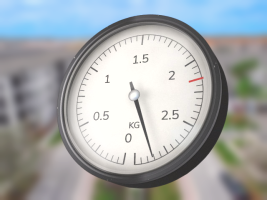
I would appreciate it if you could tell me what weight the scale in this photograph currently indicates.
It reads 2.85 kg
